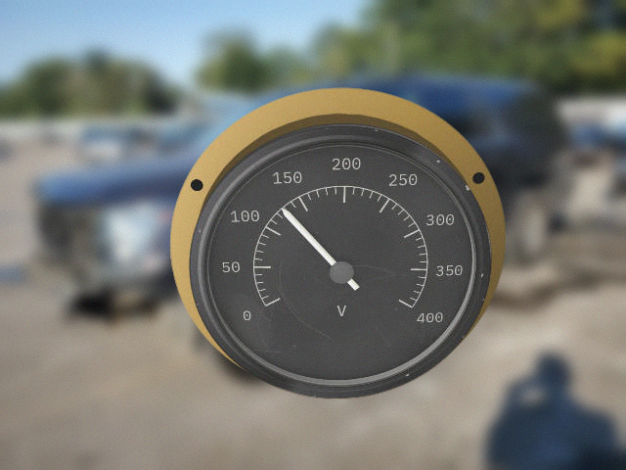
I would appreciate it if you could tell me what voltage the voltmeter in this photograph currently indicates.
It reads 130 V
